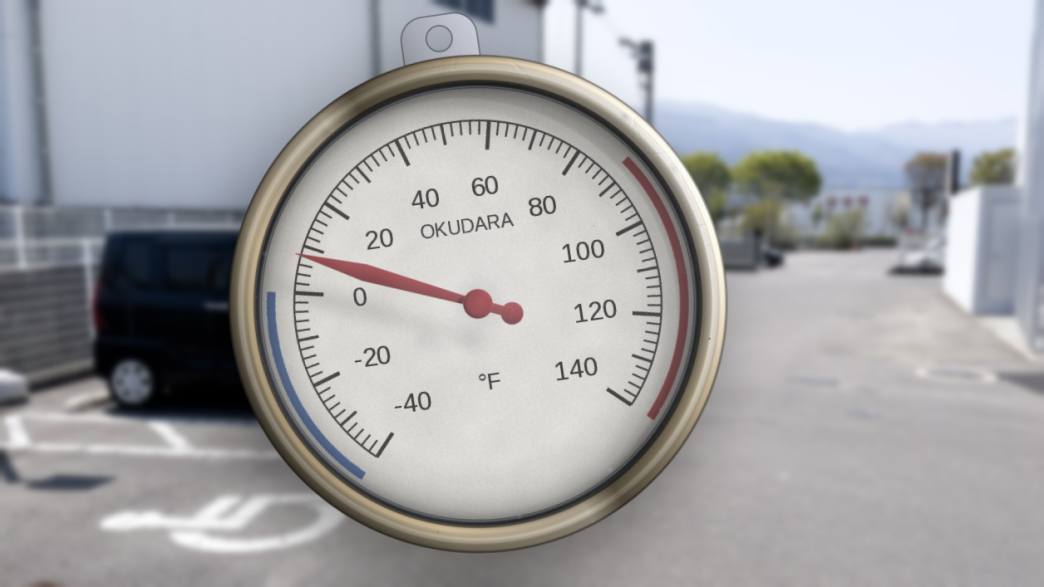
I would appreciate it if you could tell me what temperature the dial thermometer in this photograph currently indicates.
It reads 8 °F
